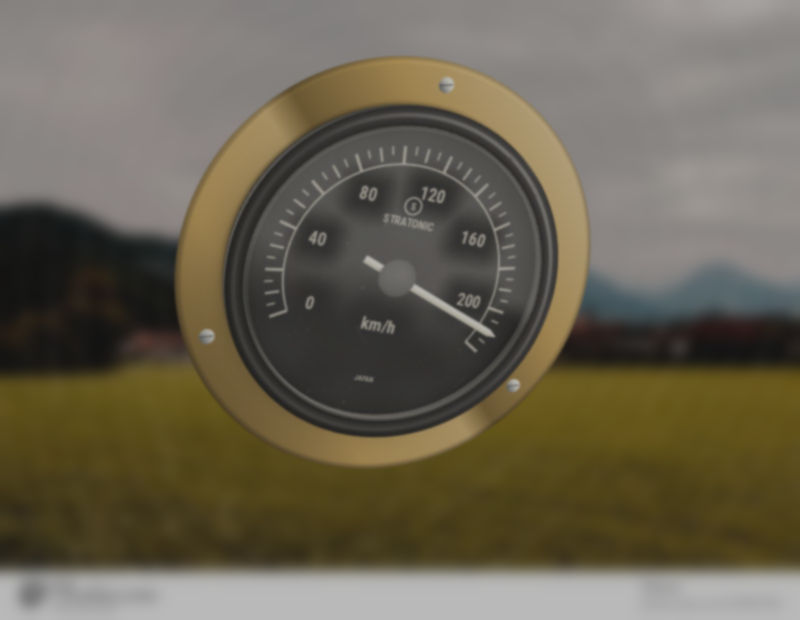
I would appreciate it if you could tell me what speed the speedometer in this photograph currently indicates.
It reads 210 km/h
